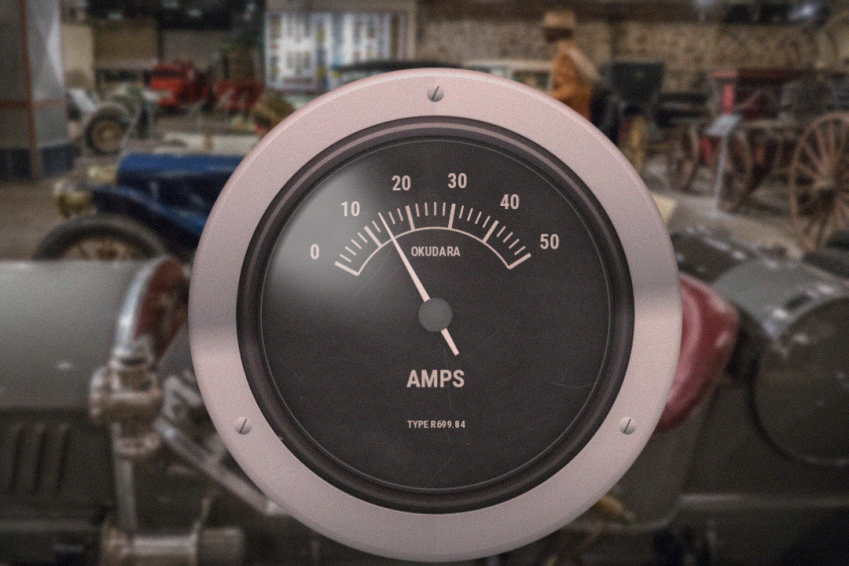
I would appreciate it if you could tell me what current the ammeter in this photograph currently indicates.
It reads 14 A
